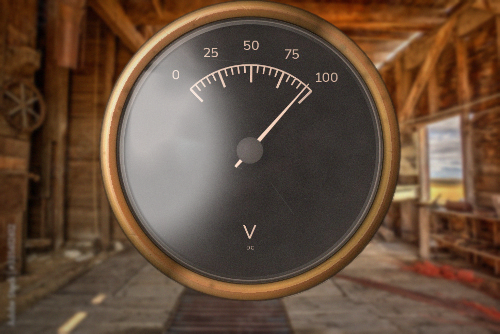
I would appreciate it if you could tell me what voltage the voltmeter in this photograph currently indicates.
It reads 95 V
